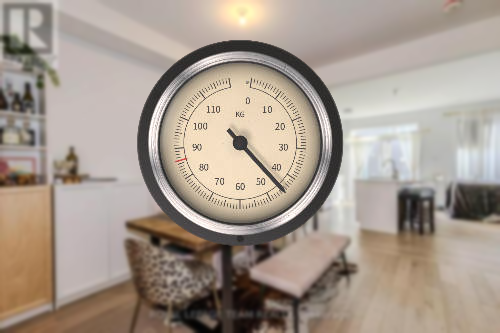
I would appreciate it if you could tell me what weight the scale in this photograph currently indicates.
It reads 45 kg
